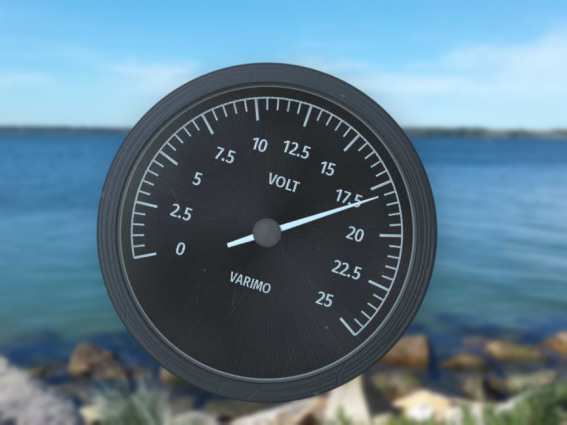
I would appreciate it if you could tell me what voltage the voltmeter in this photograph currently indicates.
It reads 18 V
